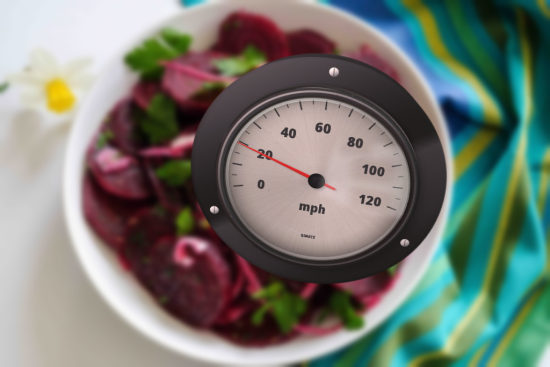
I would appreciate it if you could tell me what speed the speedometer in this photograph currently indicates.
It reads 20 mph
